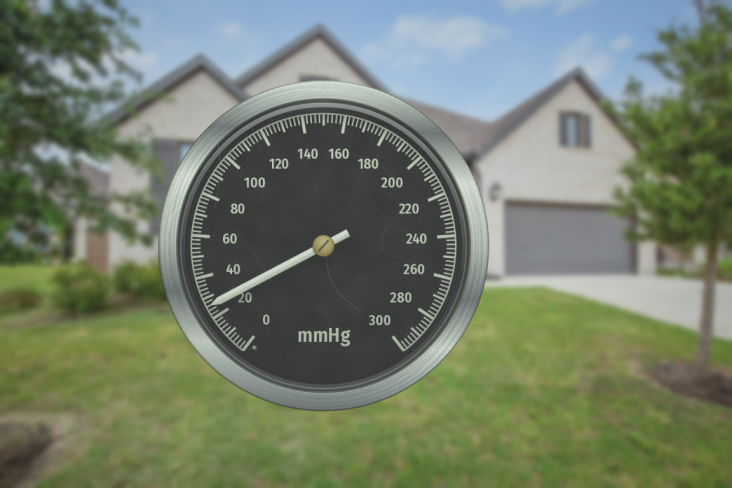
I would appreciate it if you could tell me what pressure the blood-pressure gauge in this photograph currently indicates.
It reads 26 mmHg
